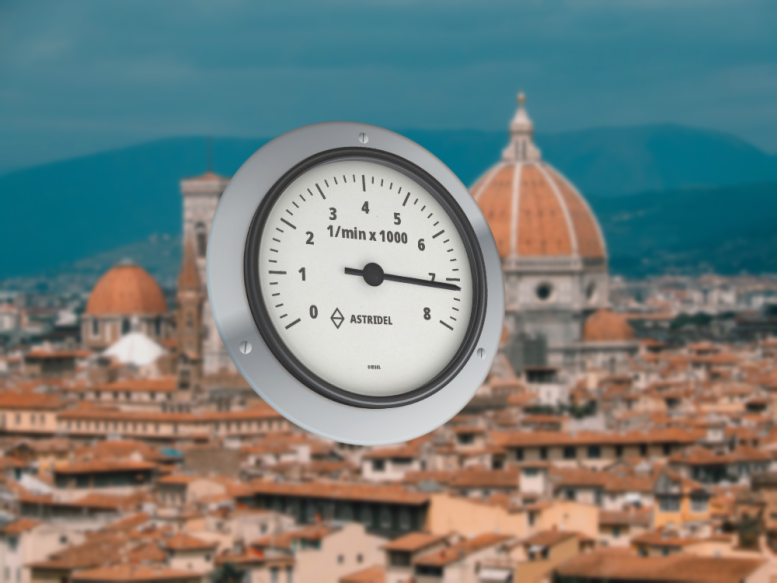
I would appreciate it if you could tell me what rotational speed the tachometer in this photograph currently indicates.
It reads 7200 rpm
